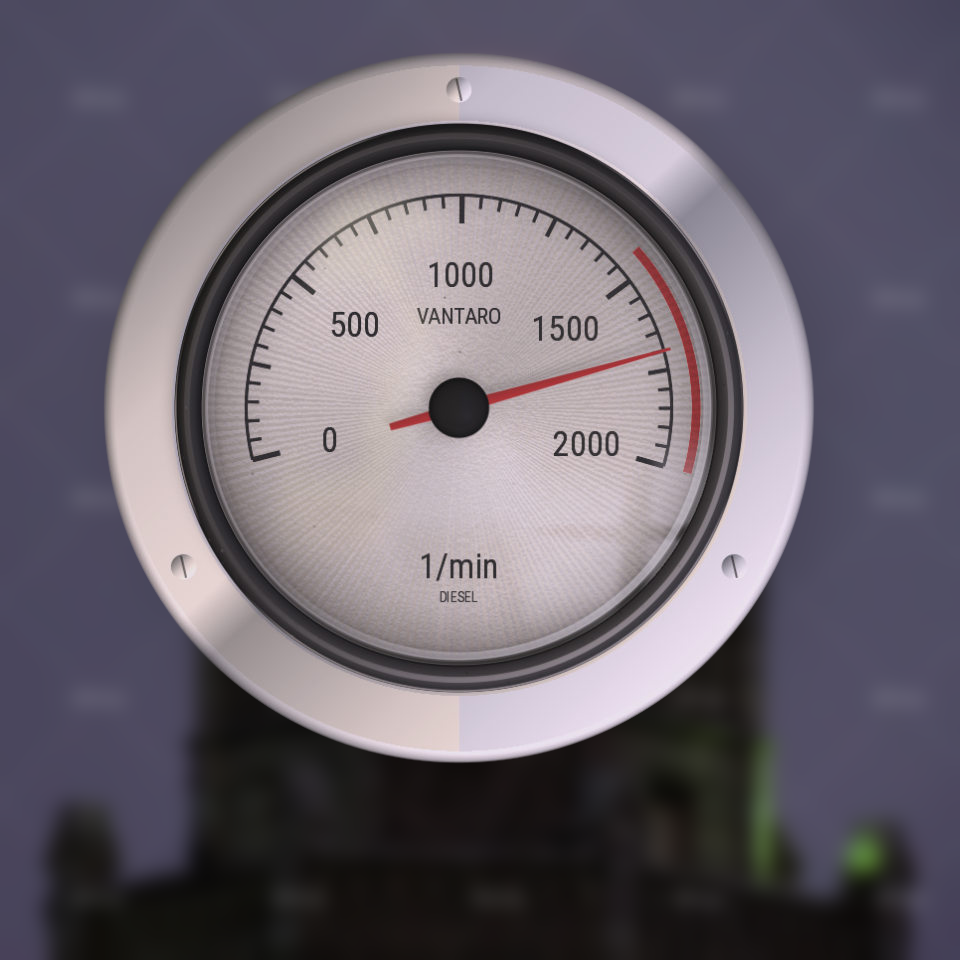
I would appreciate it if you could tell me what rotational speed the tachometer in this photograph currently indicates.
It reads 1700 rpm
